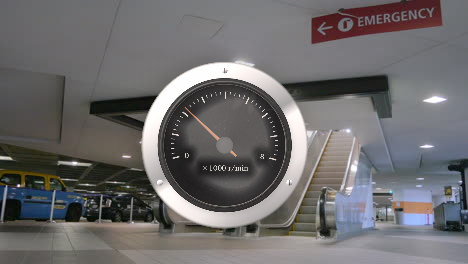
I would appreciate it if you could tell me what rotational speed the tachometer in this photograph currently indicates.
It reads 2200 rpm
